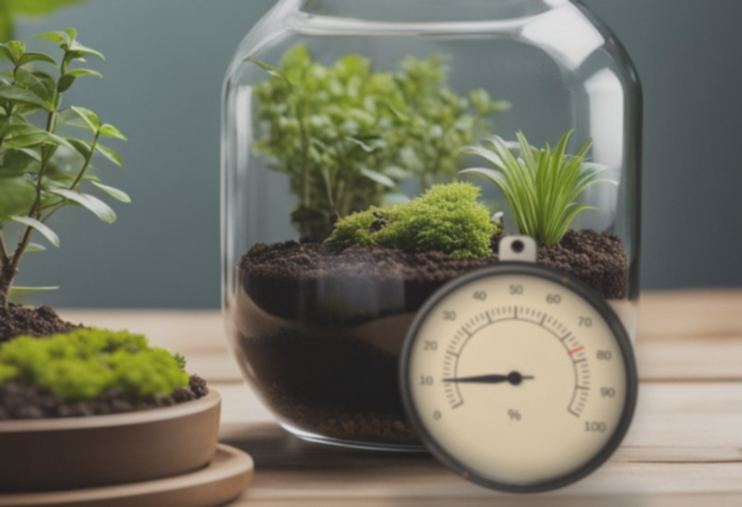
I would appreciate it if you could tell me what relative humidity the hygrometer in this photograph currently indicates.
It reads 10 %
